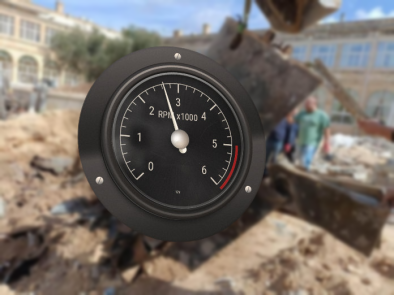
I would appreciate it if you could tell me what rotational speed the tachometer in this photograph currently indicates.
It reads 2600 rpm
